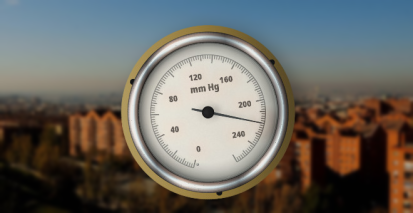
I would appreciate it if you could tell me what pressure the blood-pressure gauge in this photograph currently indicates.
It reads 220 mmHg
